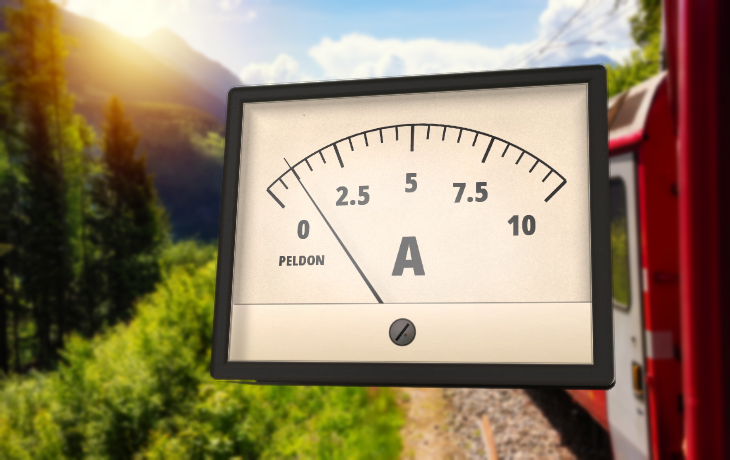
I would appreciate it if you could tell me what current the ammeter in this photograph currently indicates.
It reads 1 A
